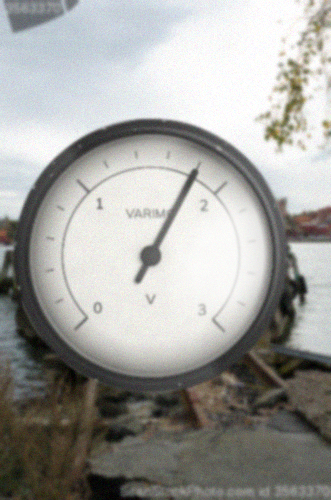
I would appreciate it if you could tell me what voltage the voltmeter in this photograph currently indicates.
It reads 1.8 V
